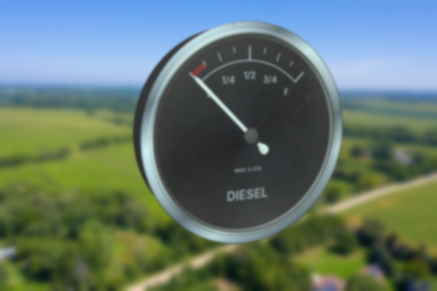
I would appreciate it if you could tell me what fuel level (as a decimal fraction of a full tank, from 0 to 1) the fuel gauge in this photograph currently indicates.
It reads 0
